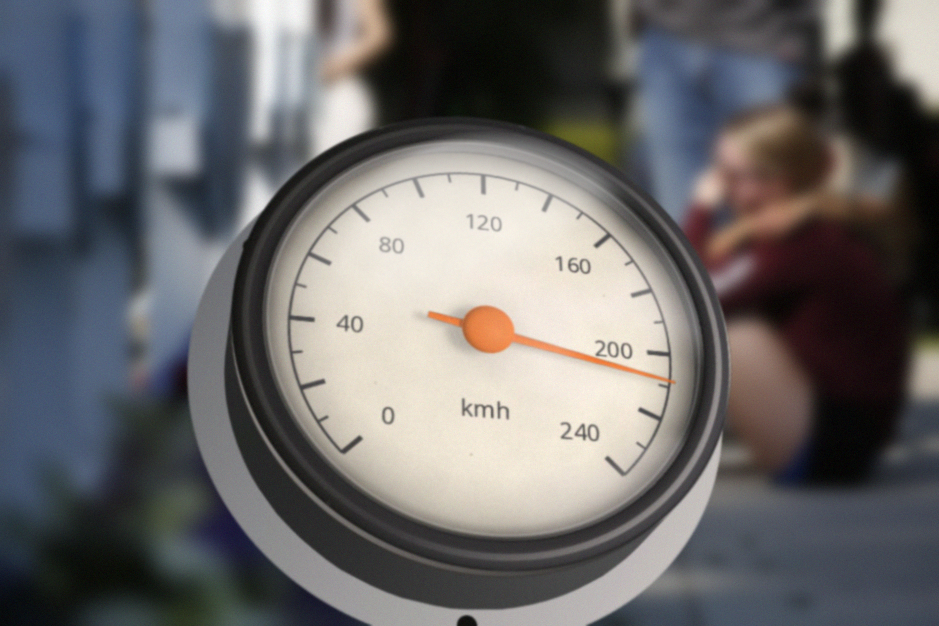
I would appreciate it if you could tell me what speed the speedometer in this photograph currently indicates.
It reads 210 km/h
